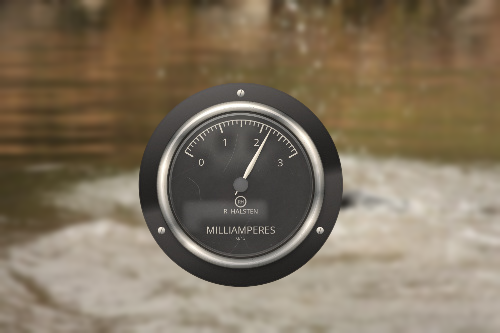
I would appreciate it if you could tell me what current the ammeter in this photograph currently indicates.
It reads 2.2 mA
